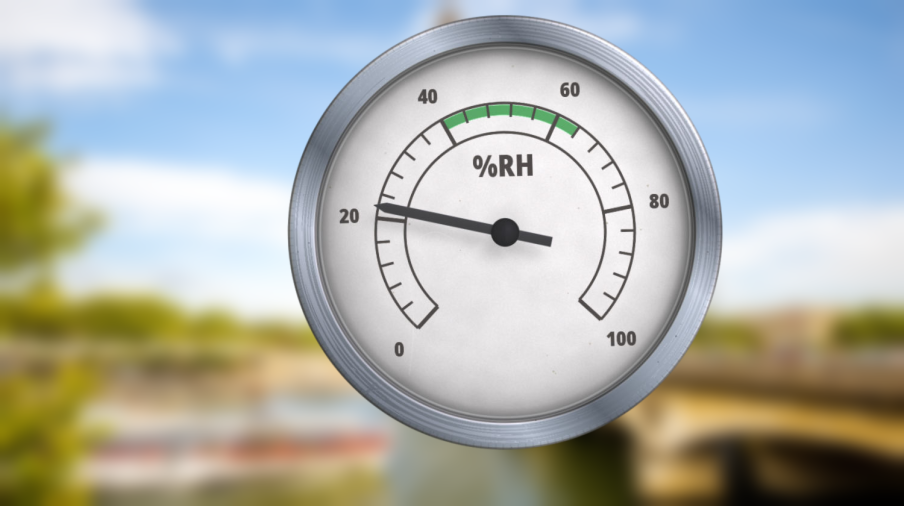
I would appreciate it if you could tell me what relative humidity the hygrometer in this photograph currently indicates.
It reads 22 %
